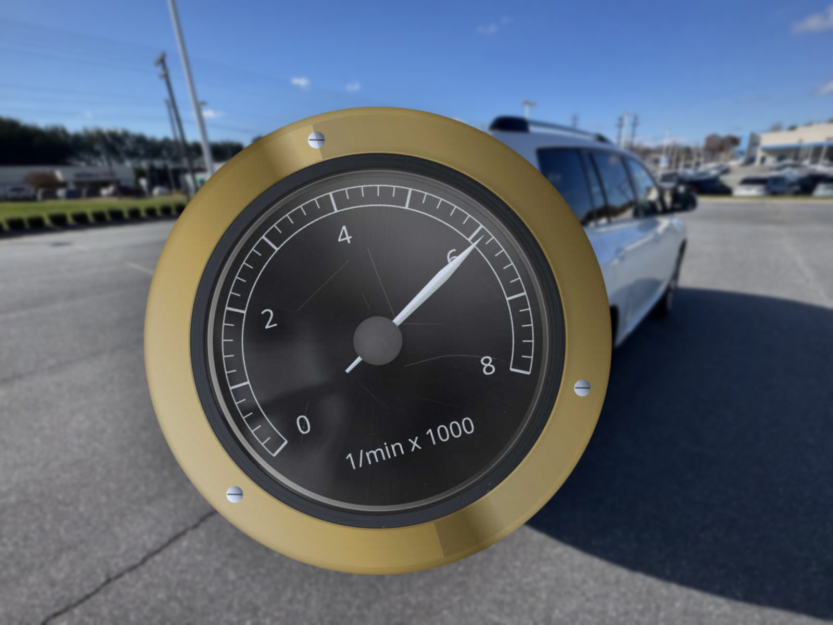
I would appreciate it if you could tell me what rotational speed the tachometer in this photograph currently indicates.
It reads 6100 rpm
